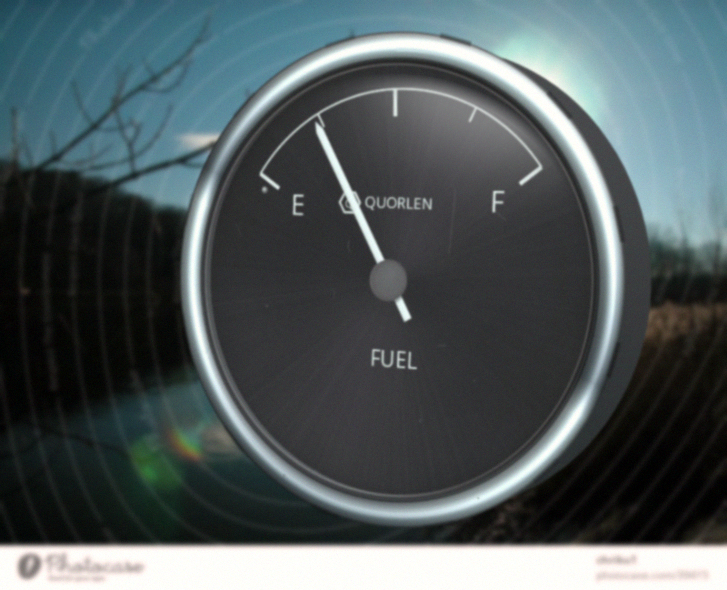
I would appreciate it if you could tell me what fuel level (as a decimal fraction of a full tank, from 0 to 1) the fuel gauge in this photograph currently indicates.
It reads 0.25
